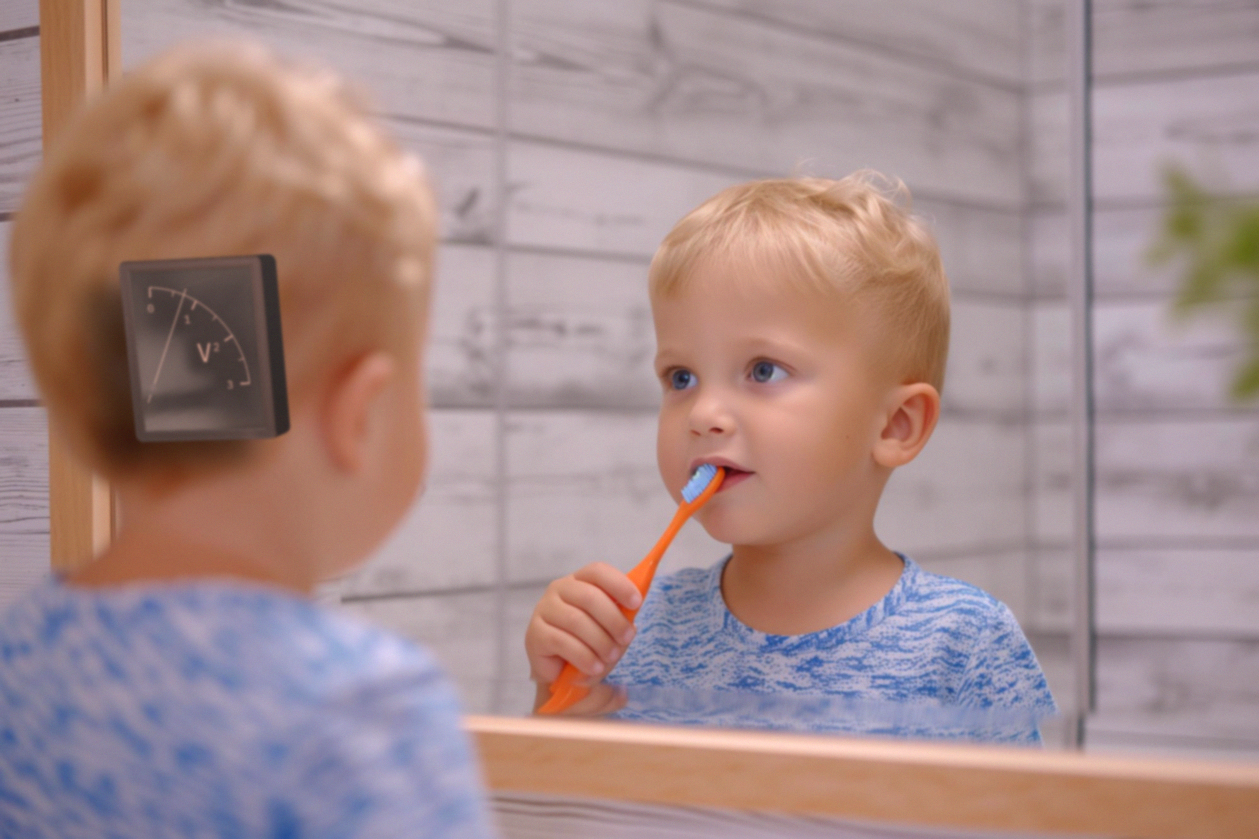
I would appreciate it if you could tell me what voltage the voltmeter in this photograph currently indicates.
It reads 0.75 V
